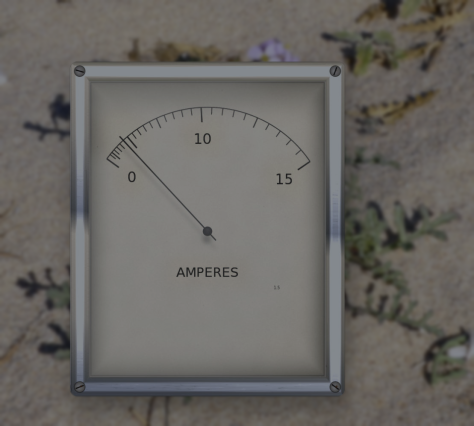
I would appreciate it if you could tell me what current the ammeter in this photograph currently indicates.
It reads 4.5 A
